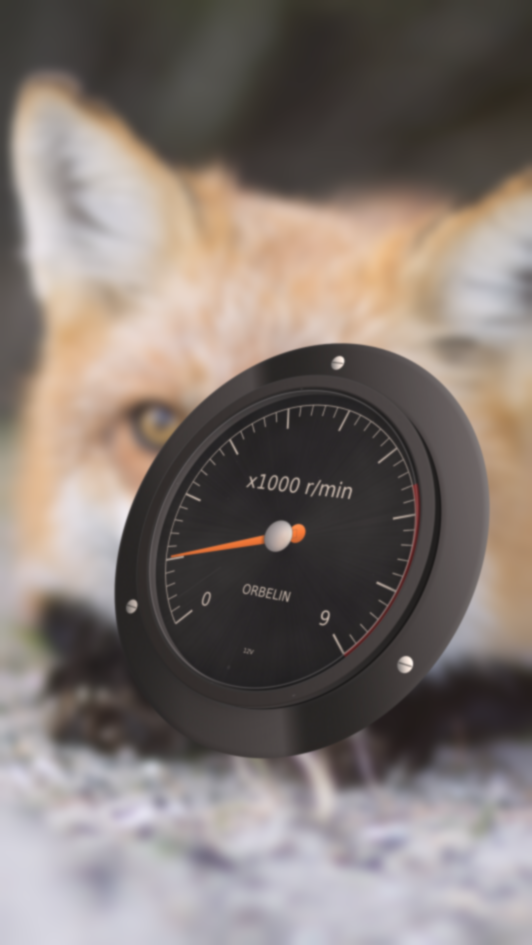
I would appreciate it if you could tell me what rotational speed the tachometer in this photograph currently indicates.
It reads 1000 rpm
